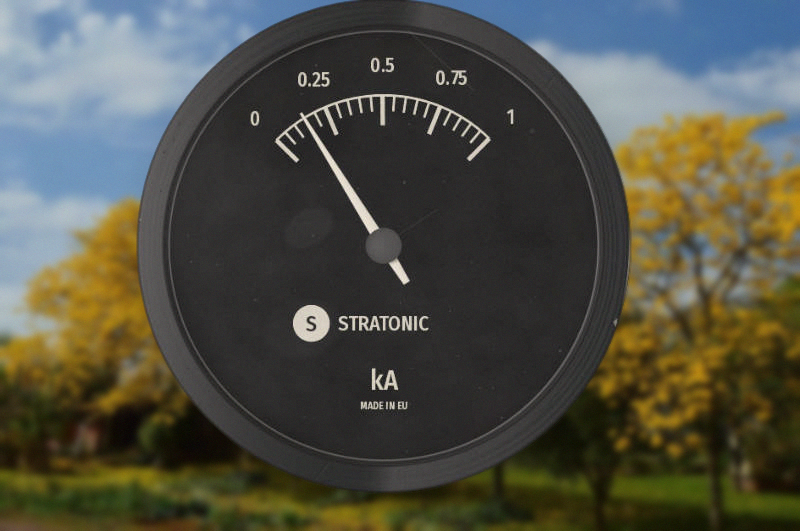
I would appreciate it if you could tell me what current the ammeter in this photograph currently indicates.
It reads 0.15 kA
